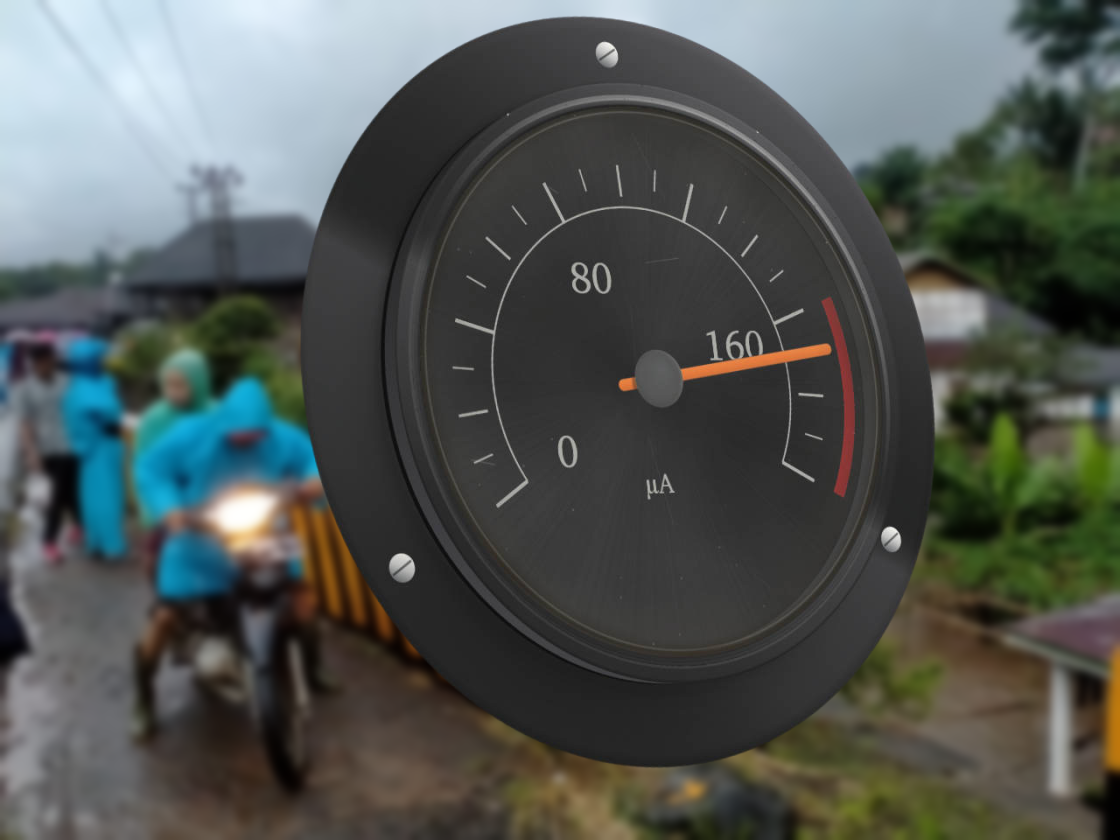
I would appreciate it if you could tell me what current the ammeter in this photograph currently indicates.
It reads 170 µA
